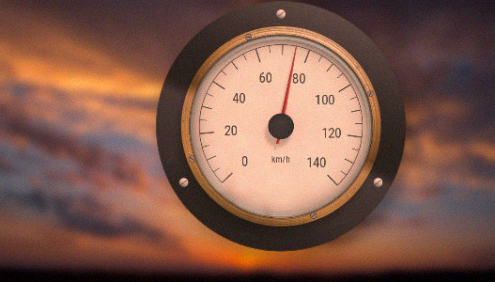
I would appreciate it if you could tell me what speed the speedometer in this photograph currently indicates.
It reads 75 km/h
